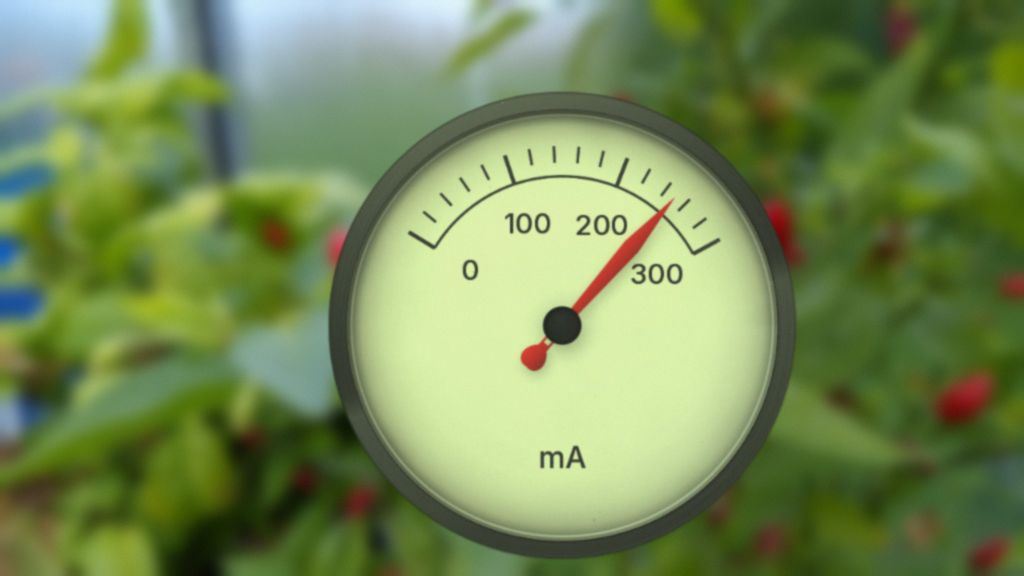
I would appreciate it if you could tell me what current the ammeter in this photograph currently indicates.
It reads 250 mA
